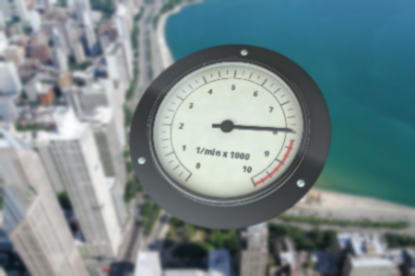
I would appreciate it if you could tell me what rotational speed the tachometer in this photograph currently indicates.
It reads 8000 rpm
